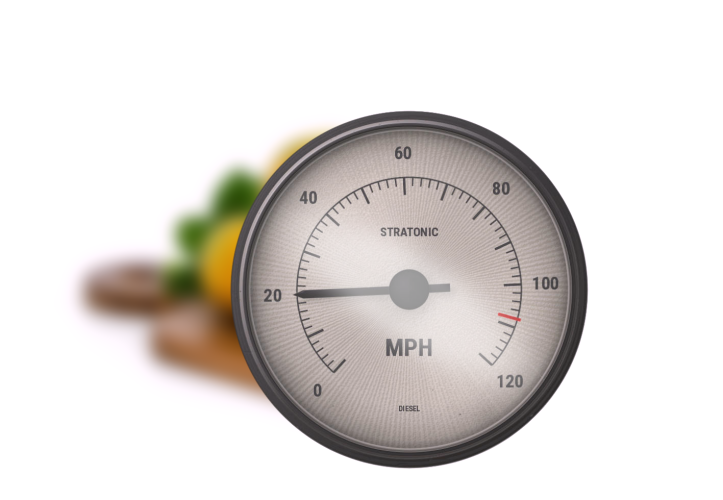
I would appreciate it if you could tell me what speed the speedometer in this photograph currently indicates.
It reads 20 mph
